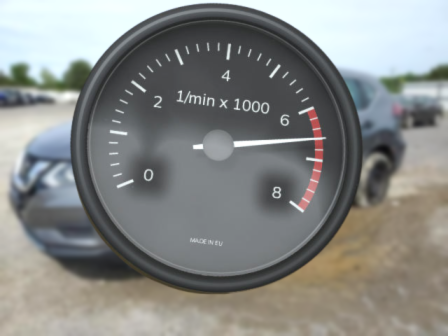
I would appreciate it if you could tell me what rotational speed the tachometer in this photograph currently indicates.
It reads 6600 rpm
